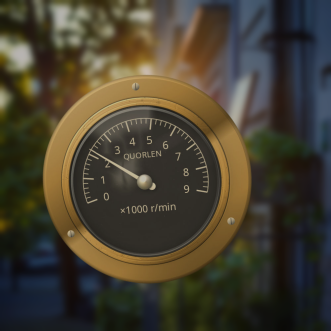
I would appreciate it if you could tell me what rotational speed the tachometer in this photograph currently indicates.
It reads 2200 rpm
